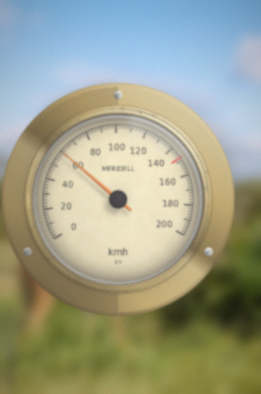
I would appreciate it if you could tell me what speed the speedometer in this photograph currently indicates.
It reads 60 km/h
